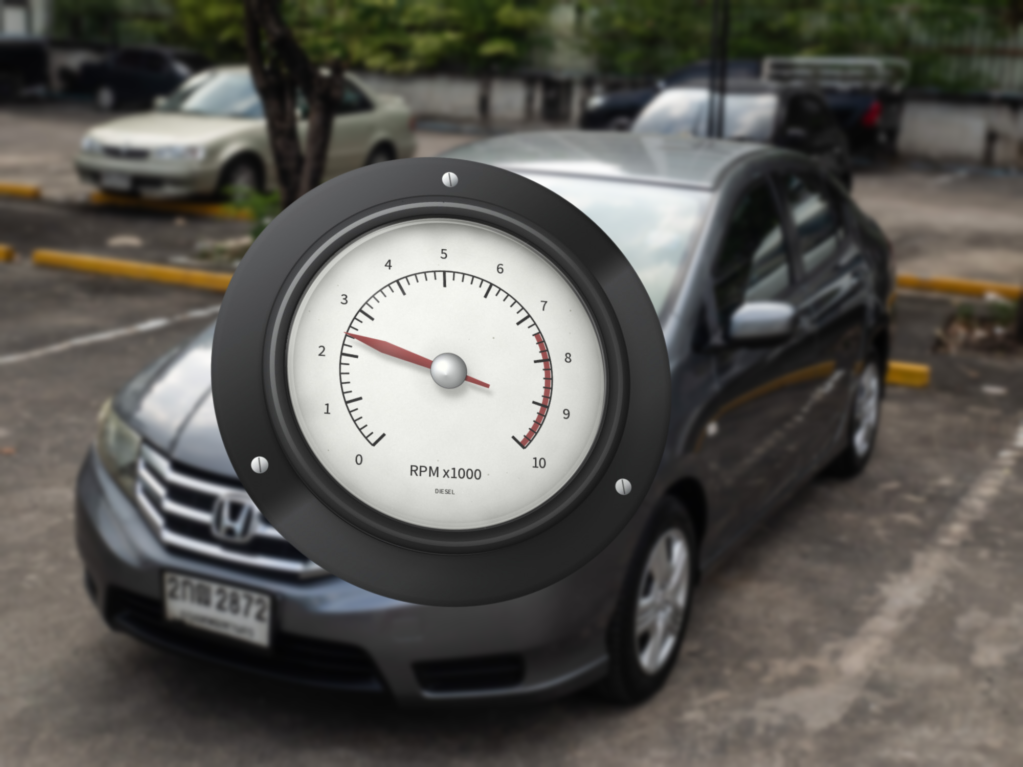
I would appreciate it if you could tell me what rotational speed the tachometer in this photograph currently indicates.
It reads 2400 rpm
